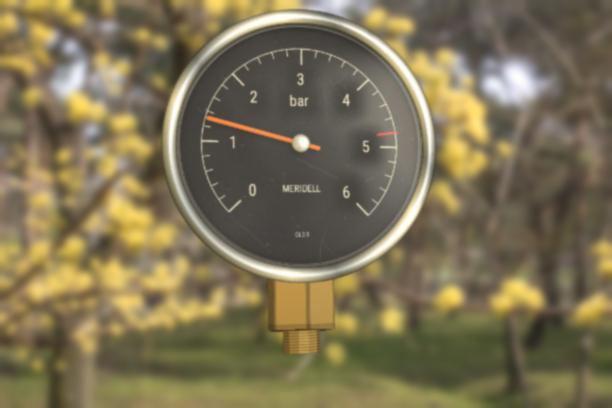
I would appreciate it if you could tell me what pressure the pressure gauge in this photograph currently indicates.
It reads 1.3 bar
